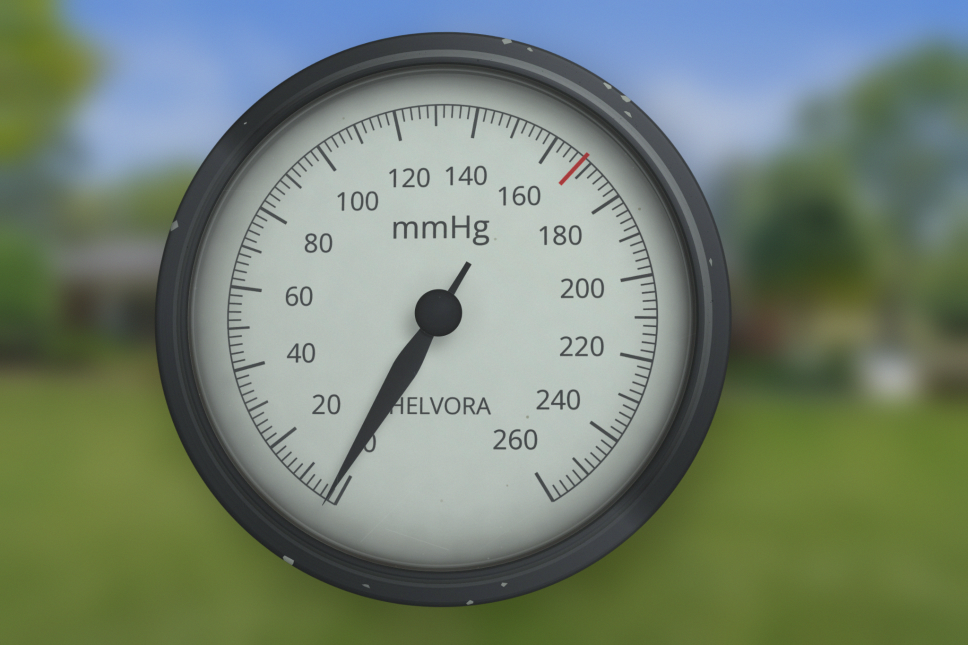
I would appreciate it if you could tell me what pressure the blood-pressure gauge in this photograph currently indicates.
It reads 2 mmHg
